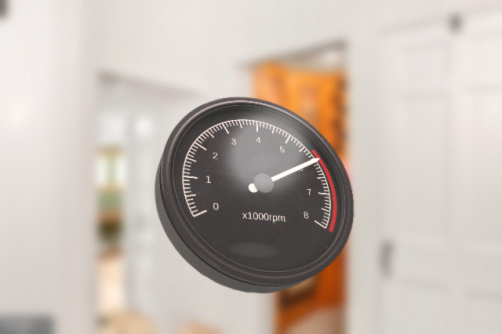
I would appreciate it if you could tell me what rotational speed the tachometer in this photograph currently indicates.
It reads 6000 rpm
